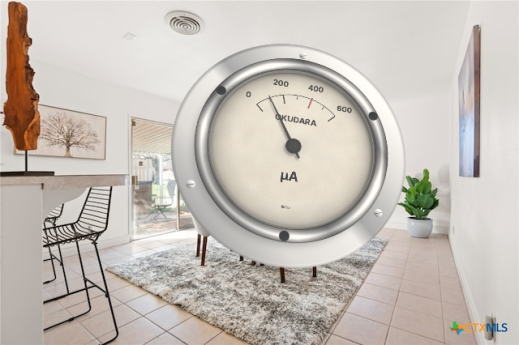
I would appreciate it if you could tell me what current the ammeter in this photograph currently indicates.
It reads 100 µA
